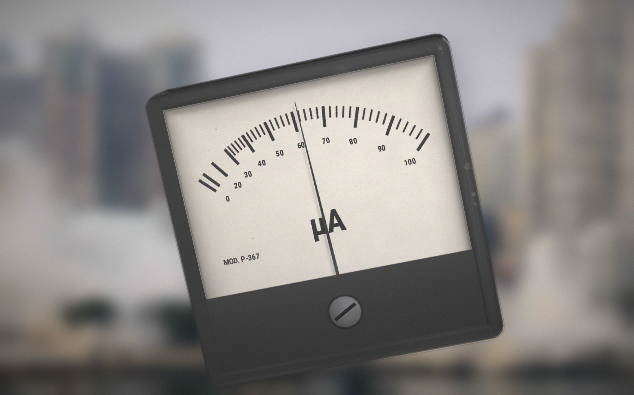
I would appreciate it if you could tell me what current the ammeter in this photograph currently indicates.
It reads 62 µA
